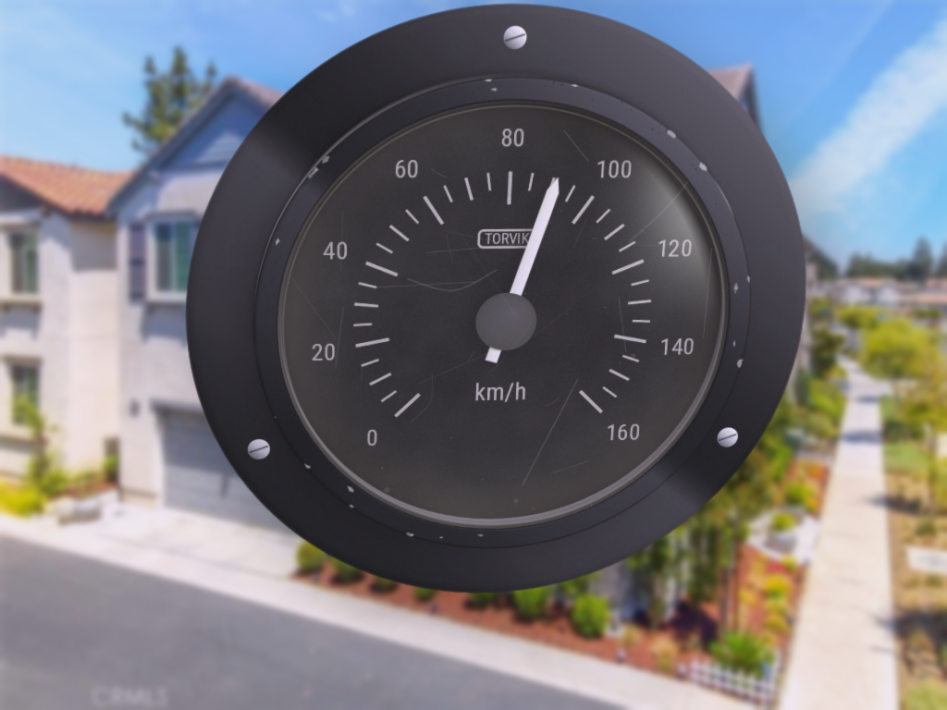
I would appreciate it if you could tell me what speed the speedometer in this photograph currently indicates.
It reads 90 km/h
